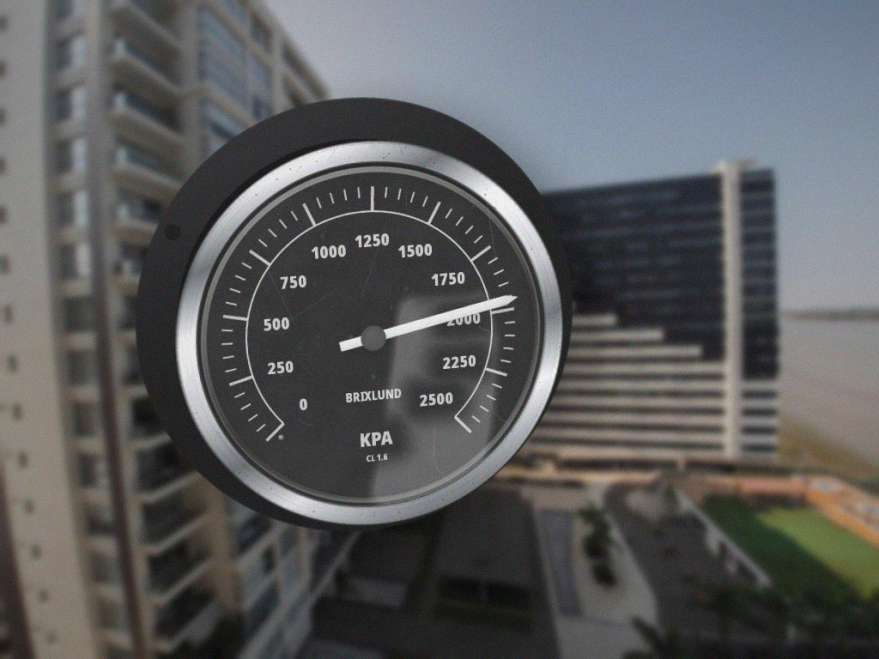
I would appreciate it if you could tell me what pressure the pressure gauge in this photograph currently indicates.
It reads 1950 kPa
